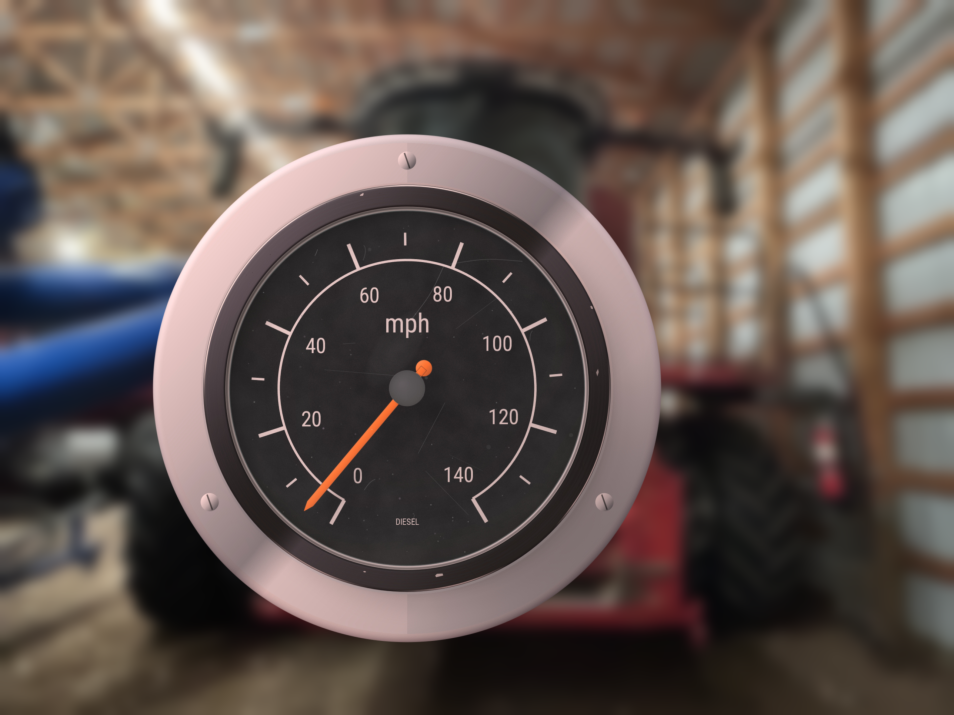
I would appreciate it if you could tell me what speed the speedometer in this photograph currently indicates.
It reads 5 mph
